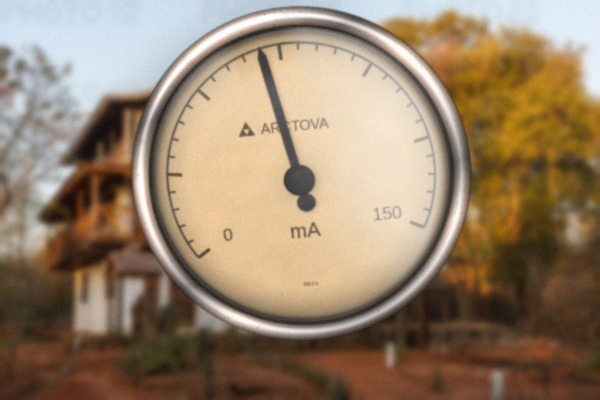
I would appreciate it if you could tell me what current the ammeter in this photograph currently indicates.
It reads 70 mA
